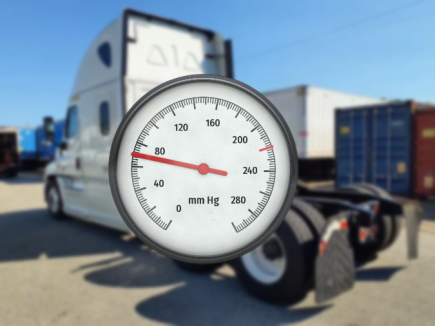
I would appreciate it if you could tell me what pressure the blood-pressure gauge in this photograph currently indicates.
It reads 70 mmHg
